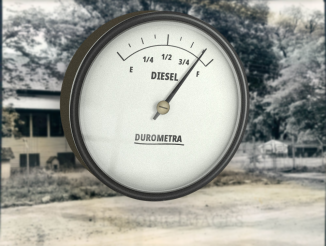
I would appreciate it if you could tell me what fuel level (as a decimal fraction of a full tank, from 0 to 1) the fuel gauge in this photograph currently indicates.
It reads 0.875
